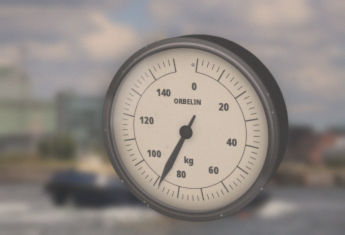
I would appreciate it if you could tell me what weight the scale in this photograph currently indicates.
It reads 88 kg
